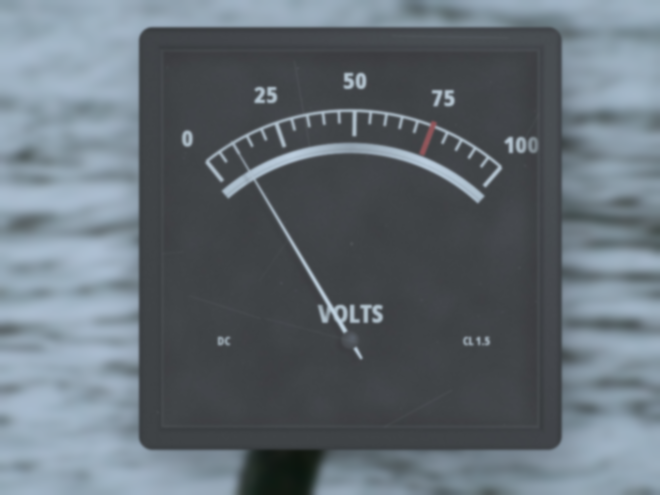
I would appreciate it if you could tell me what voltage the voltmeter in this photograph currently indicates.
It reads 10 V
